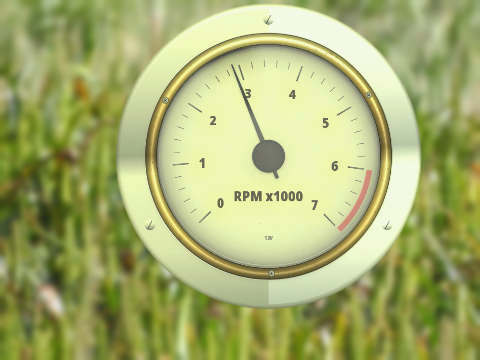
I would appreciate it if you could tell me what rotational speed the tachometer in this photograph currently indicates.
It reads 2900 rpm
